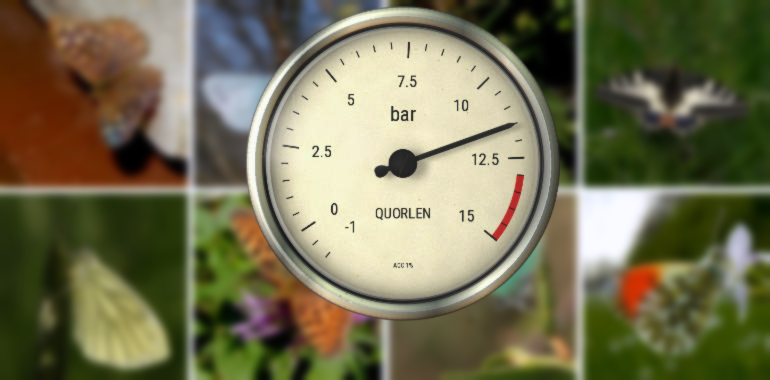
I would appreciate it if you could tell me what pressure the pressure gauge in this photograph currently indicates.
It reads 11.5 bar
